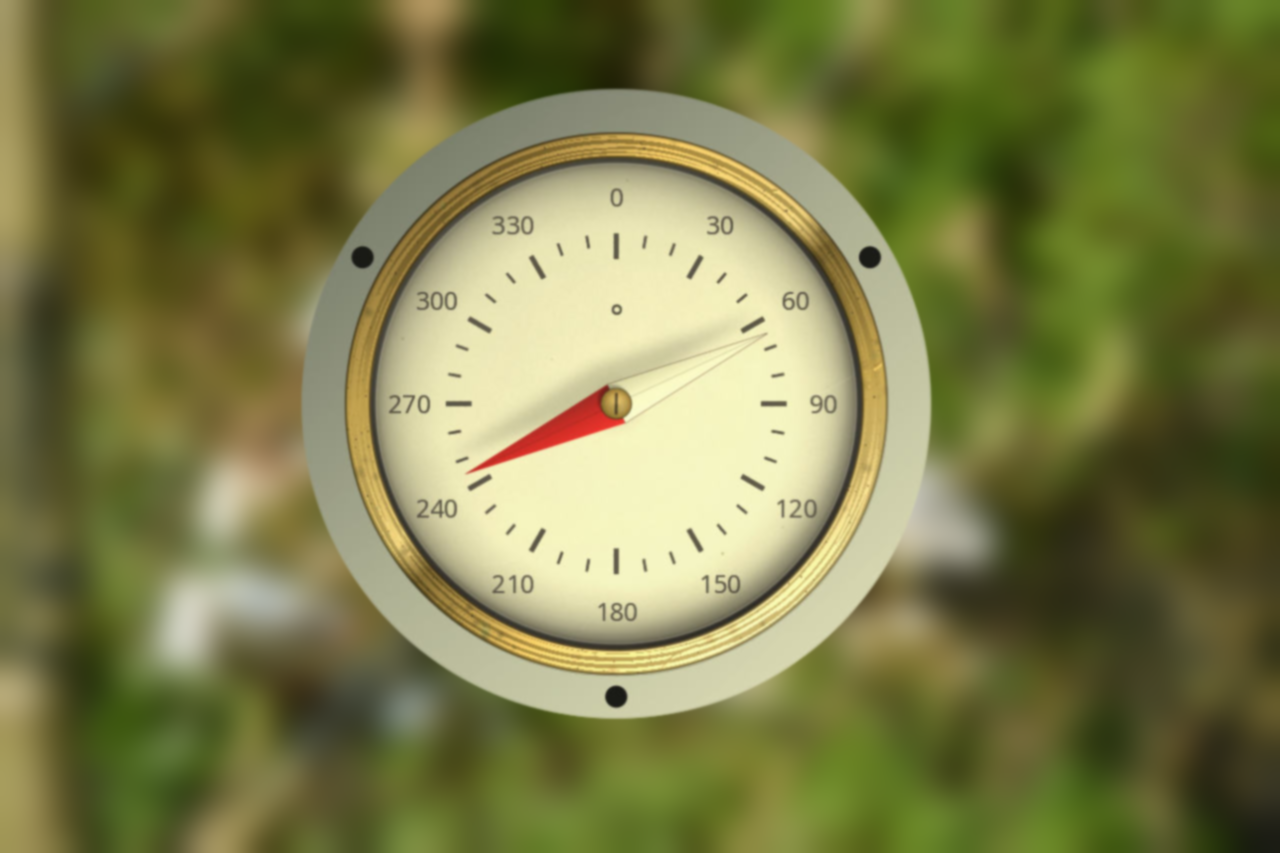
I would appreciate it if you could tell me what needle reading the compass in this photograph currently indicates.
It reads 245 °
